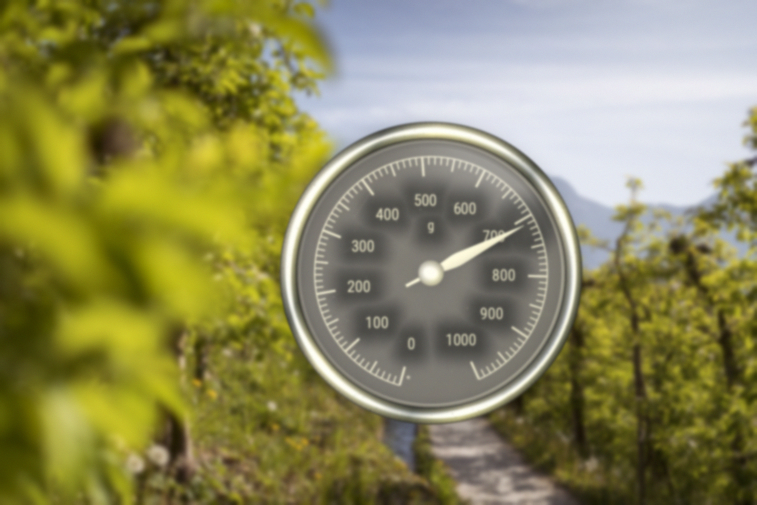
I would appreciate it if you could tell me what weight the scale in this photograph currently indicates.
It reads 710 g
